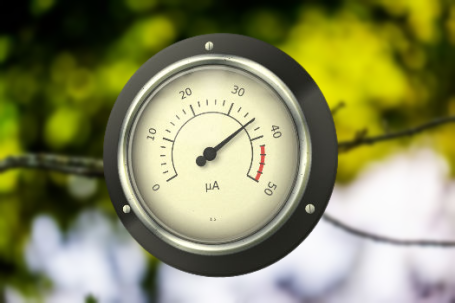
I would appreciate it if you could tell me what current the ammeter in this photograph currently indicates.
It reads 36 µA
